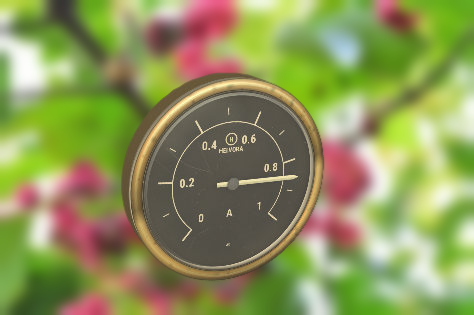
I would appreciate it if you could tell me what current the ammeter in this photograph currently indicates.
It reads 0.85 A
